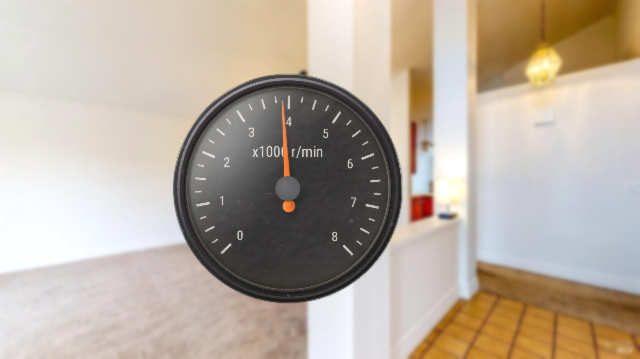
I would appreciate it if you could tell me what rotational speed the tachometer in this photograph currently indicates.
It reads 3875 rpm
